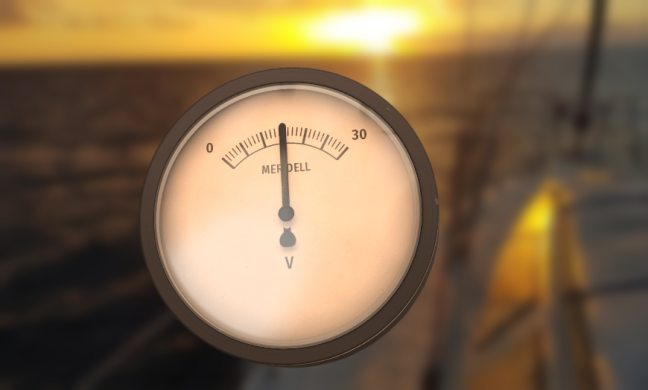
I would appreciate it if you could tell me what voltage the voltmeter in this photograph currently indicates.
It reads 15 V
